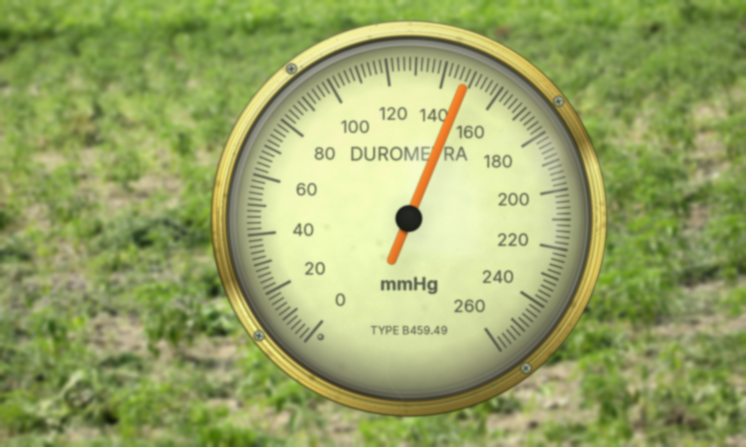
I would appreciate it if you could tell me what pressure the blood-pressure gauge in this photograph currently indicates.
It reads 148 mmHg
